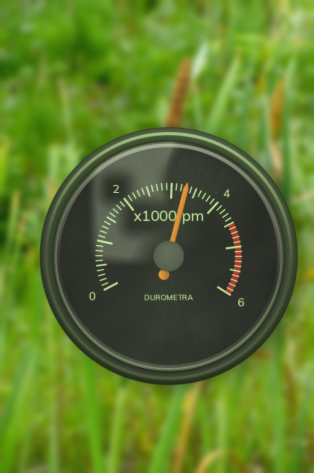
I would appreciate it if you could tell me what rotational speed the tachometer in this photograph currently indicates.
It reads 3300 rpm
